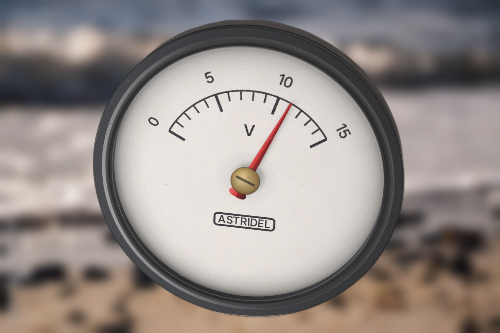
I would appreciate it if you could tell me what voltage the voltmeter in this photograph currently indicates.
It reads 11 V
